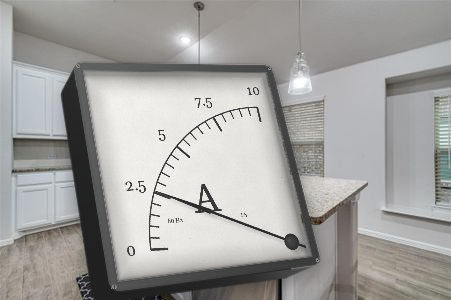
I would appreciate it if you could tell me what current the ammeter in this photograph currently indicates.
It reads 2.5 A
